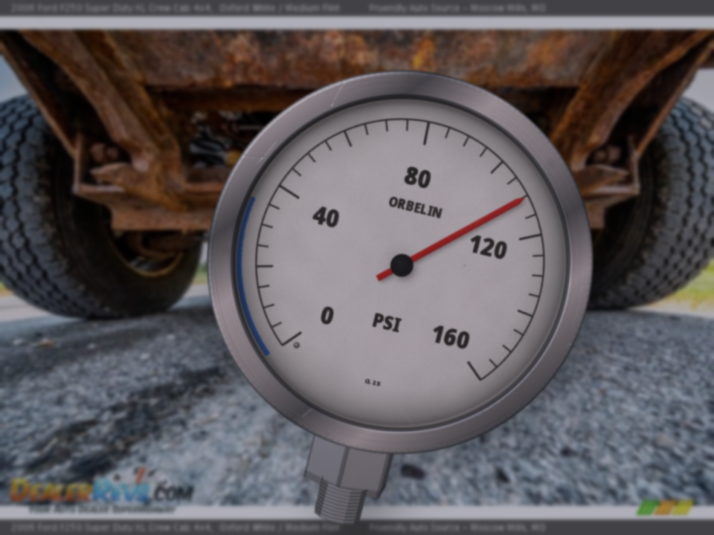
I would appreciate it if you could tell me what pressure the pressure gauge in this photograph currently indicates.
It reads 110 psi
